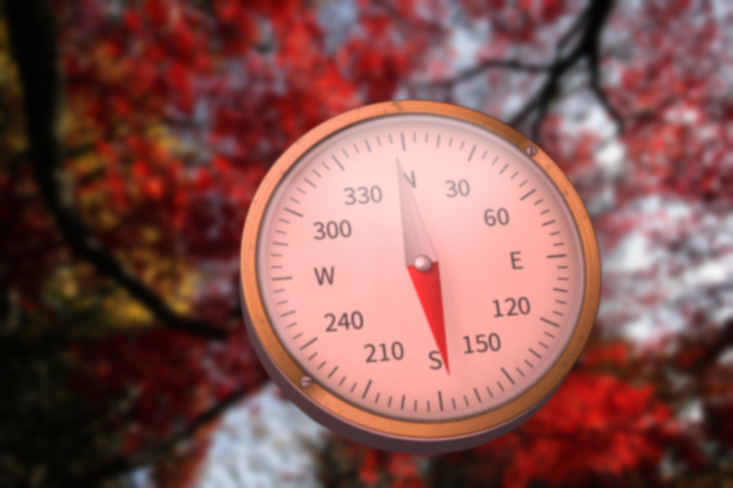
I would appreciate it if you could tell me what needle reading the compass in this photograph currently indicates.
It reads 175 °
